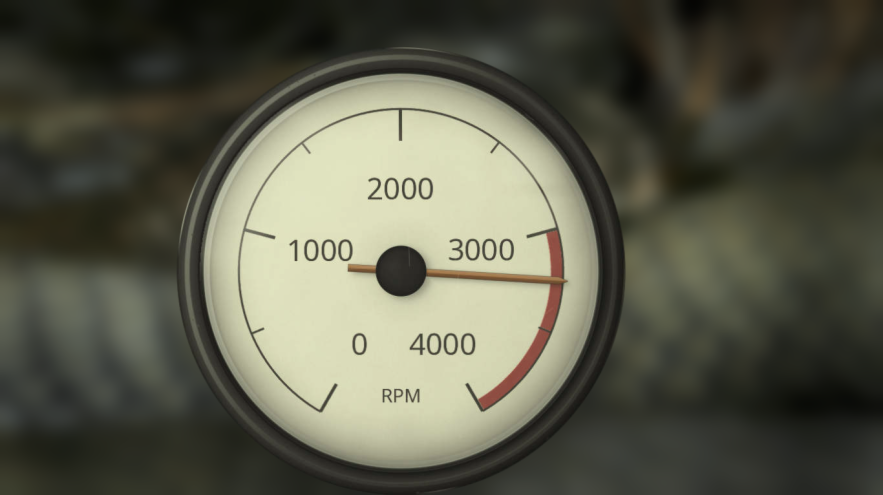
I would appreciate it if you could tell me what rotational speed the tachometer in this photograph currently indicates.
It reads 3250 rpm
